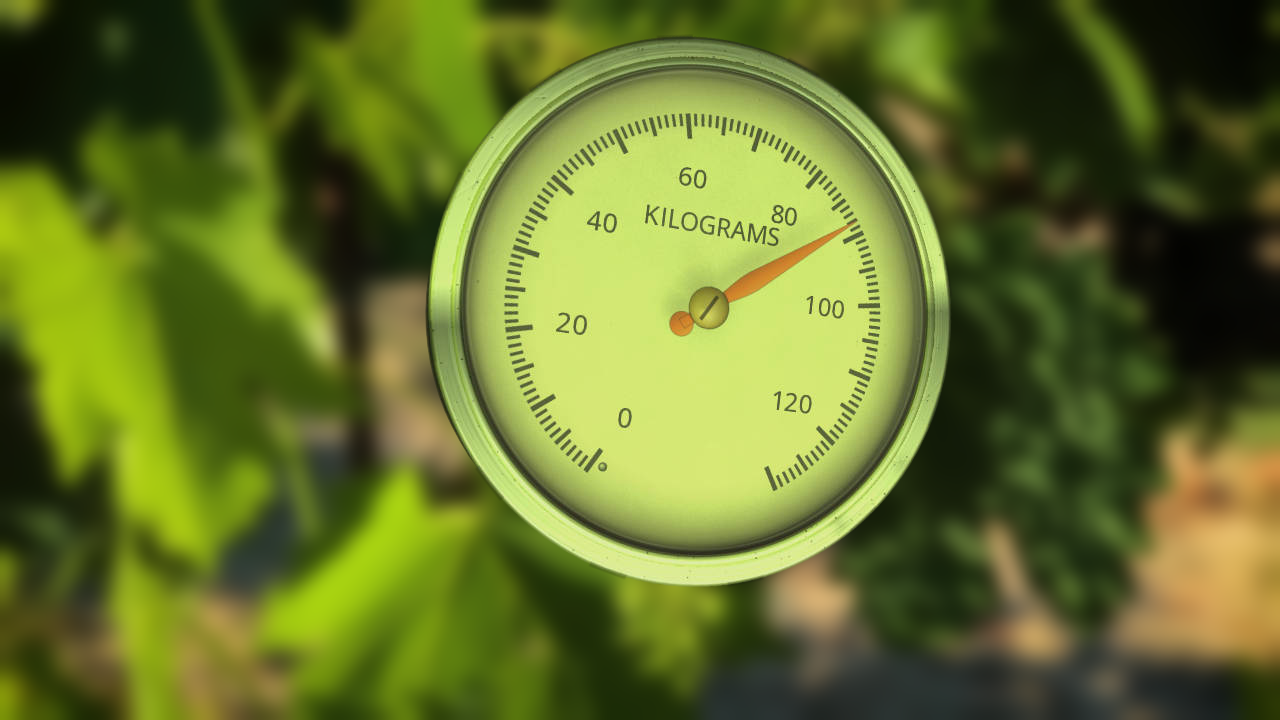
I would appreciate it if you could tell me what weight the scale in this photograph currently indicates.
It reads 88 kg
